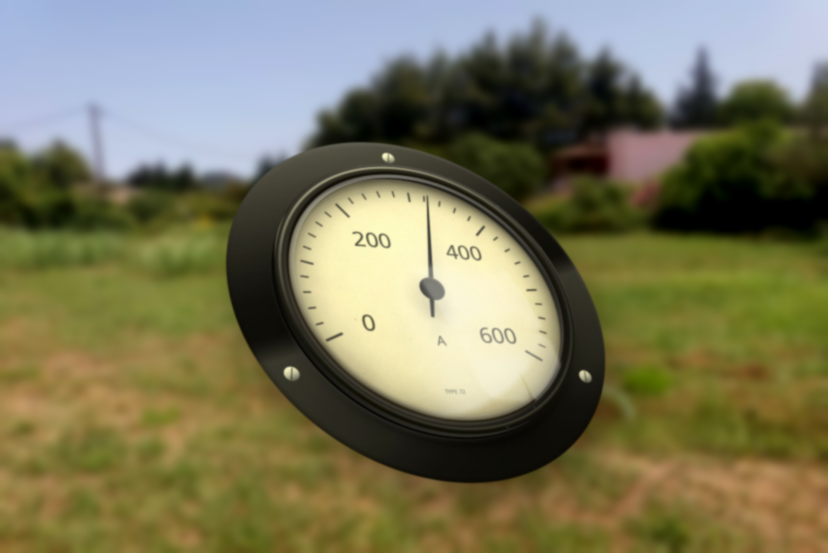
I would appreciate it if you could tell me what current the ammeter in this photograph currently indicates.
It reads 320 A
